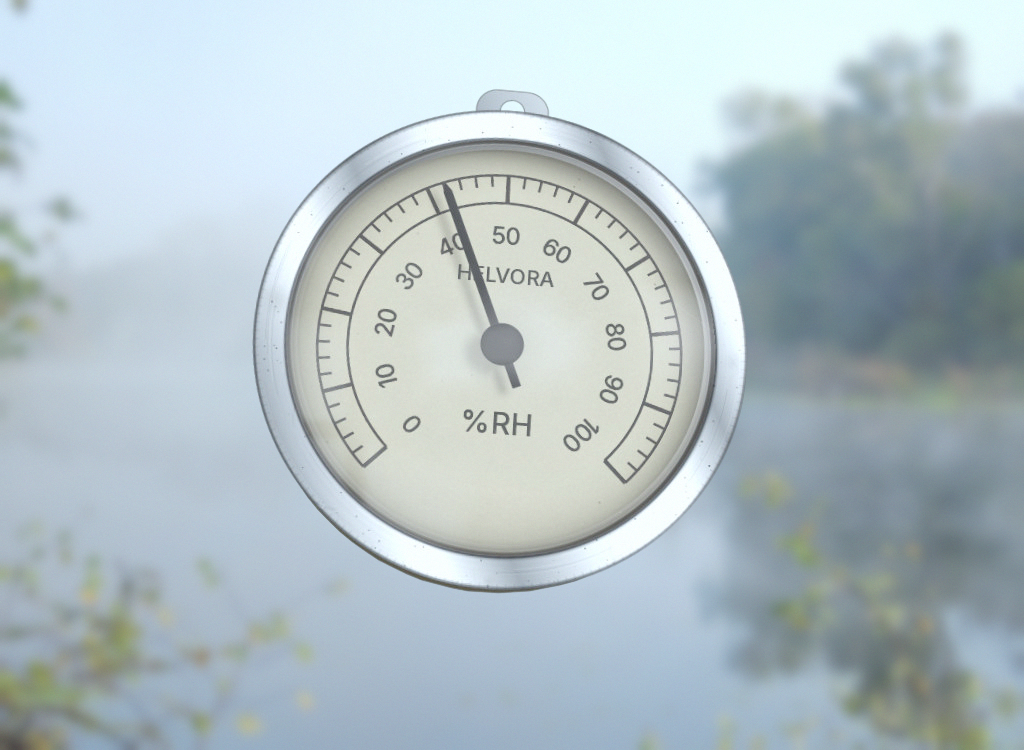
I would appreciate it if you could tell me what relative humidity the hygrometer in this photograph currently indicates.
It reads 42 %
